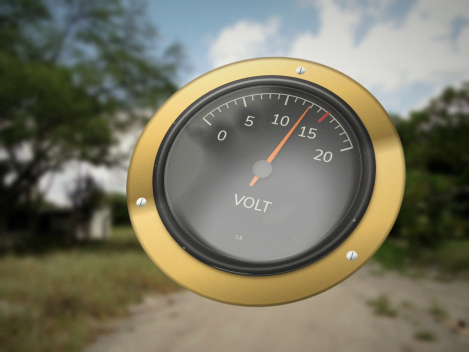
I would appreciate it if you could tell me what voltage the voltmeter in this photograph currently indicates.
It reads 13 V
